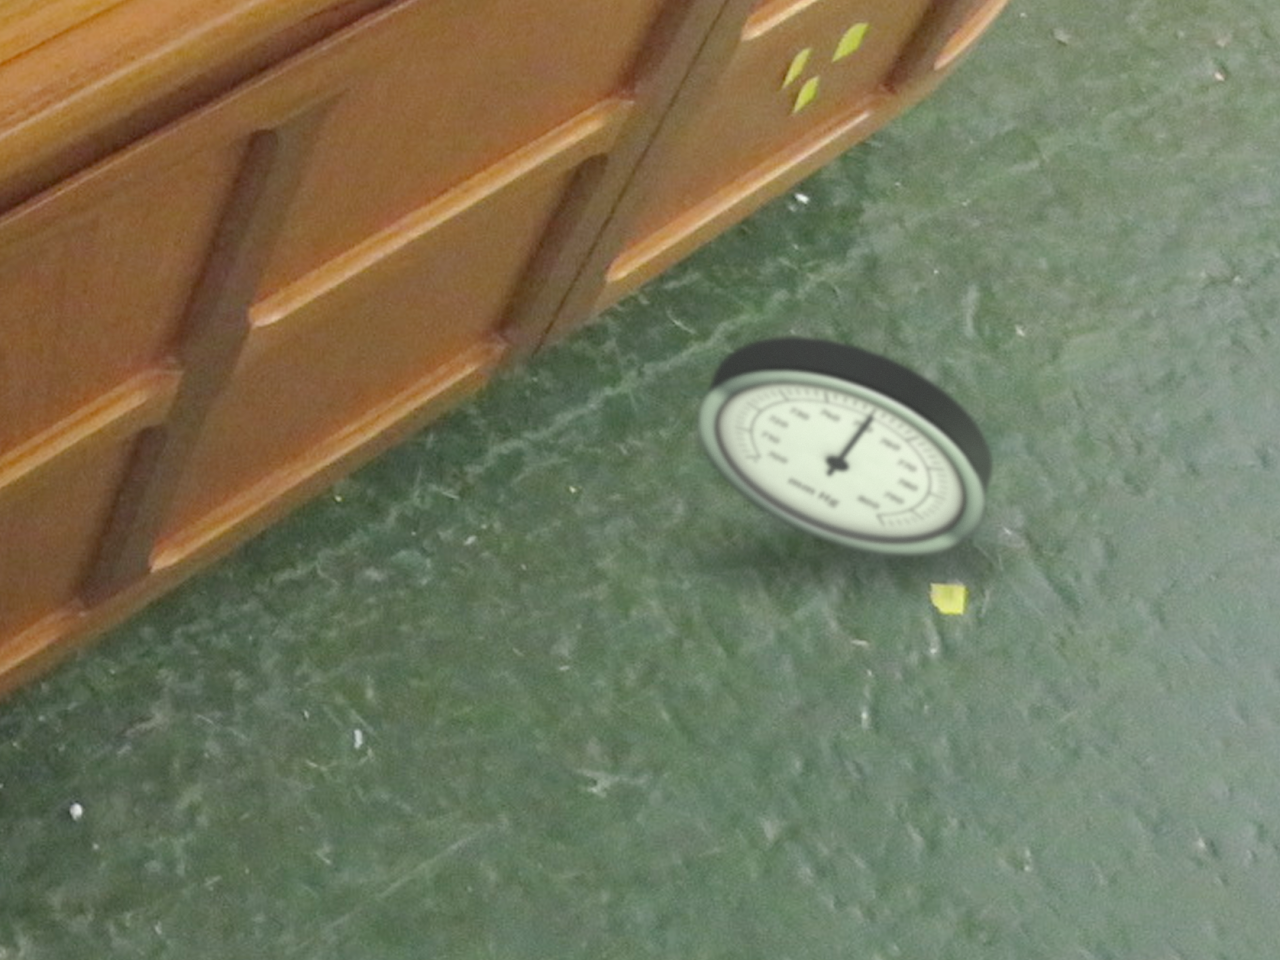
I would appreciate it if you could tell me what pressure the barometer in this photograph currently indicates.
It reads 750 mmHg
